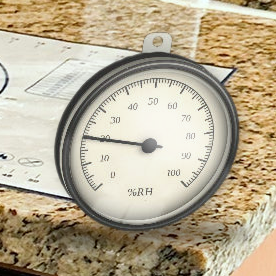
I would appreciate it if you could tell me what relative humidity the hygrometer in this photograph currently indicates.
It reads 20 %
